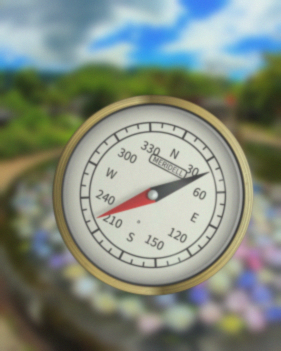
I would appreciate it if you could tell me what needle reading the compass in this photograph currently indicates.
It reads 220 °
